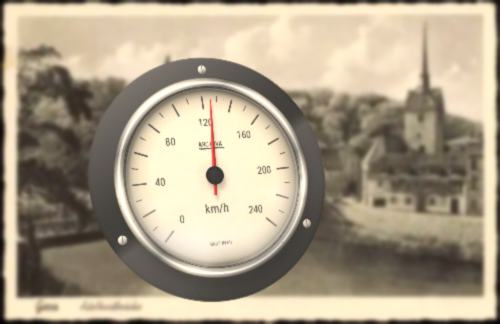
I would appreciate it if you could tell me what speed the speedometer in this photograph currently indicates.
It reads 125 km/h
